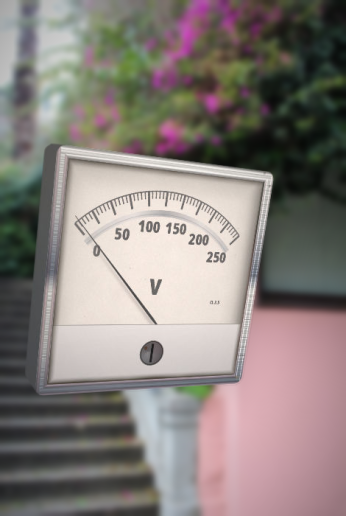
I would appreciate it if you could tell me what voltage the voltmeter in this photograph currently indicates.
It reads 5 V
